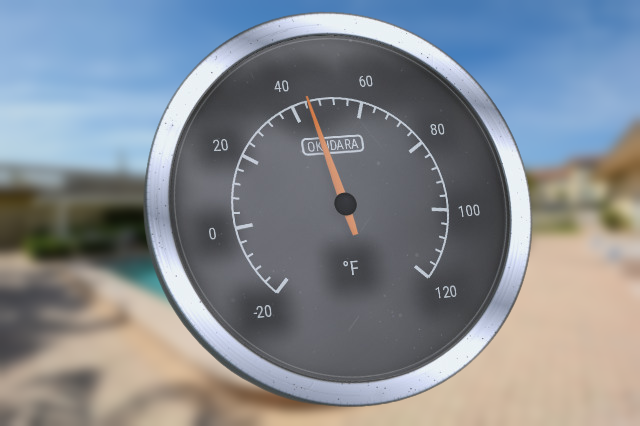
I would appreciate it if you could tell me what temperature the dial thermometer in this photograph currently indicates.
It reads 44 °F
